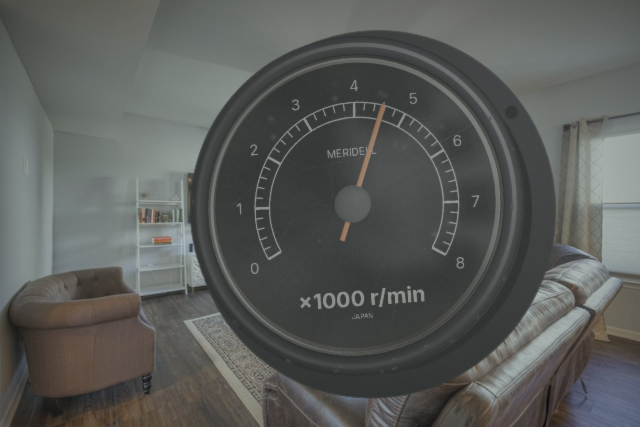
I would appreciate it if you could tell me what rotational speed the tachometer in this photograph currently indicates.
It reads 4600 rpm
